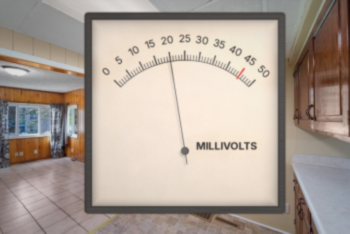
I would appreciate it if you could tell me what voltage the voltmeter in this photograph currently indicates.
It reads 20 mV
